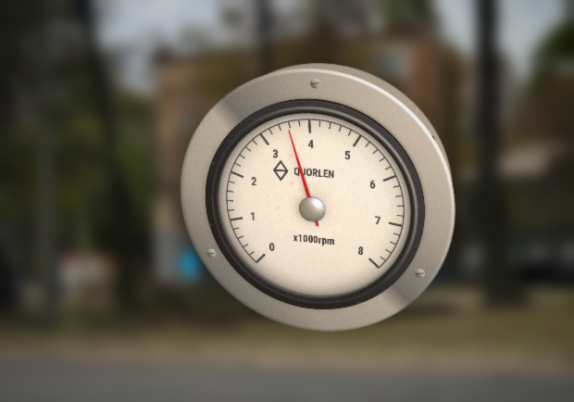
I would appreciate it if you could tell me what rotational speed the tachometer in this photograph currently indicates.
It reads 3600 rpm
